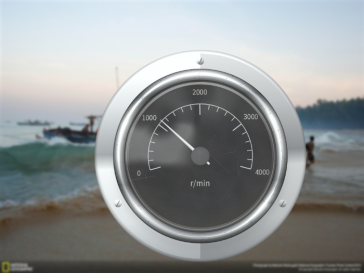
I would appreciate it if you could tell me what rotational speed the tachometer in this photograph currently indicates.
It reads 1100 rpm
